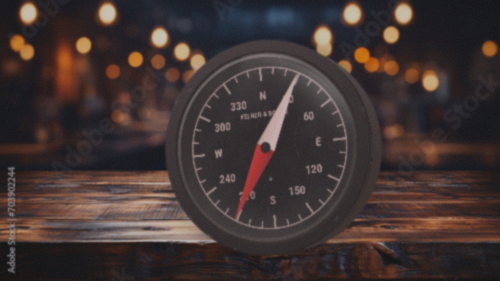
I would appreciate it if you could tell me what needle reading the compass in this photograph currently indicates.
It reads 210 °
